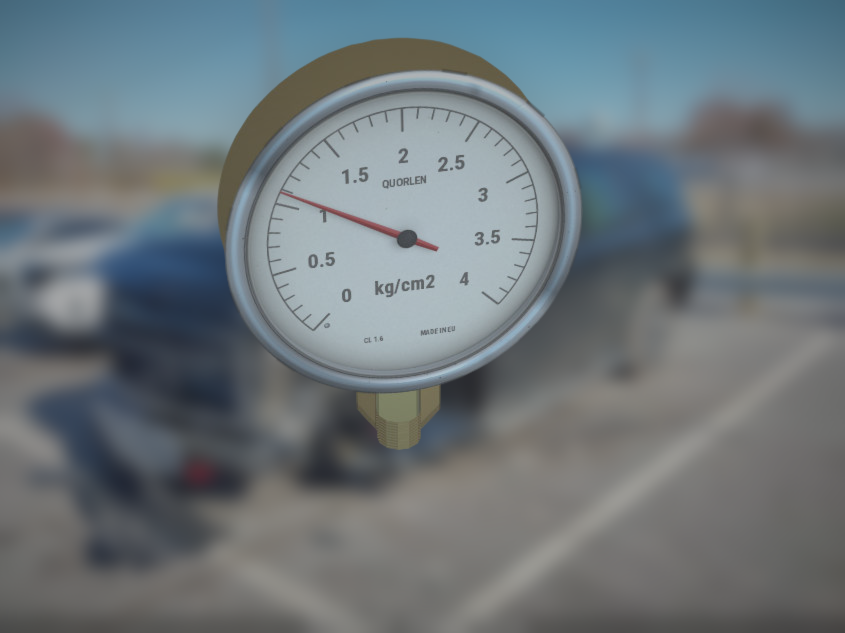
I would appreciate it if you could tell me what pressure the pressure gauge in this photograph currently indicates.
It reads 1.1 kg/cm²
